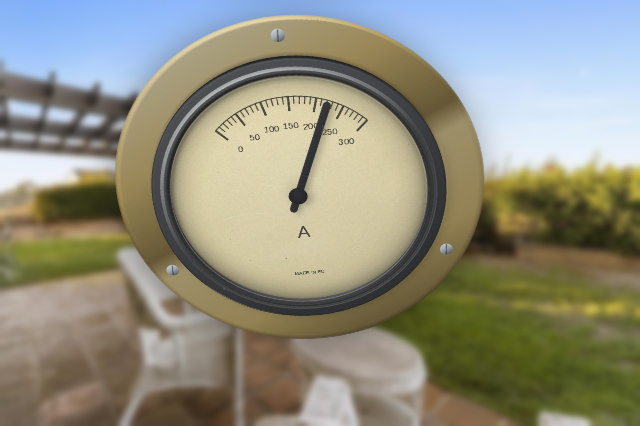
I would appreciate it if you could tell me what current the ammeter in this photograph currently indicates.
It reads 220 A
